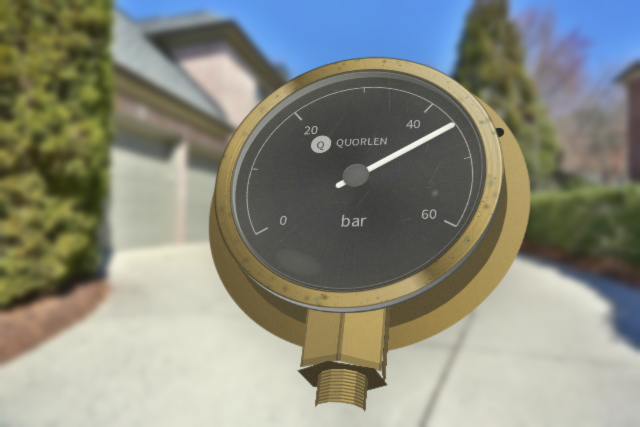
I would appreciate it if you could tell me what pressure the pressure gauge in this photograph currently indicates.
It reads 45 bar
